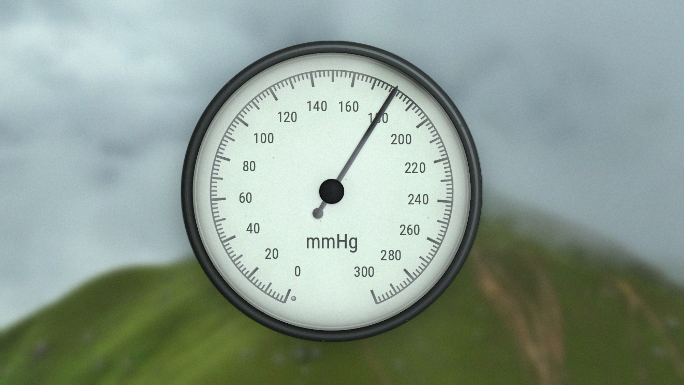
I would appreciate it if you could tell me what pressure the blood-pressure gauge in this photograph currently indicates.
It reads 180 mmHg
